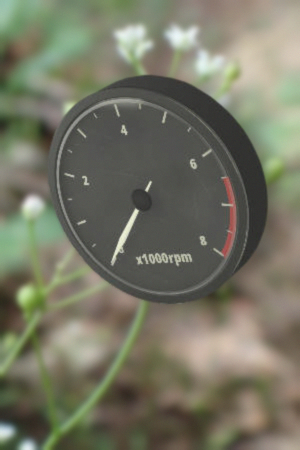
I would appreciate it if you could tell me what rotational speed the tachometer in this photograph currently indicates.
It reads 0 rpm
